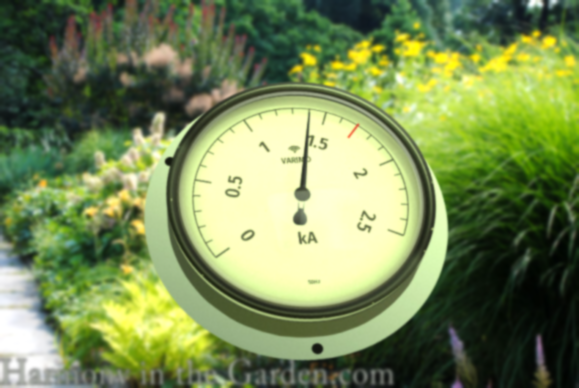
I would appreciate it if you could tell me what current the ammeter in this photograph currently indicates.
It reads 1.4 kA
